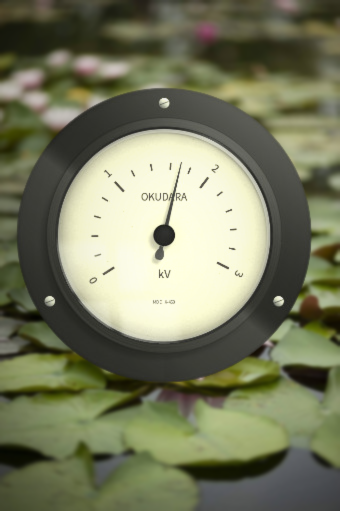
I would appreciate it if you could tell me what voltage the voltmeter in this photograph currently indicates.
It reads 1.7 kV
